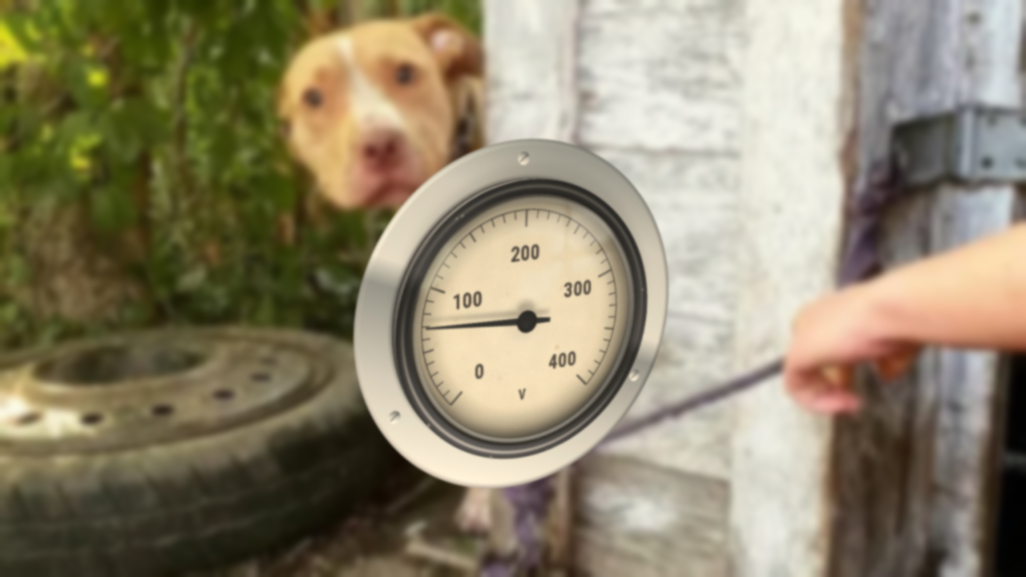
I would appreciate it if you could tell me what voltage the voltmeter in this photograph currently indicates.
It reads 70 V
